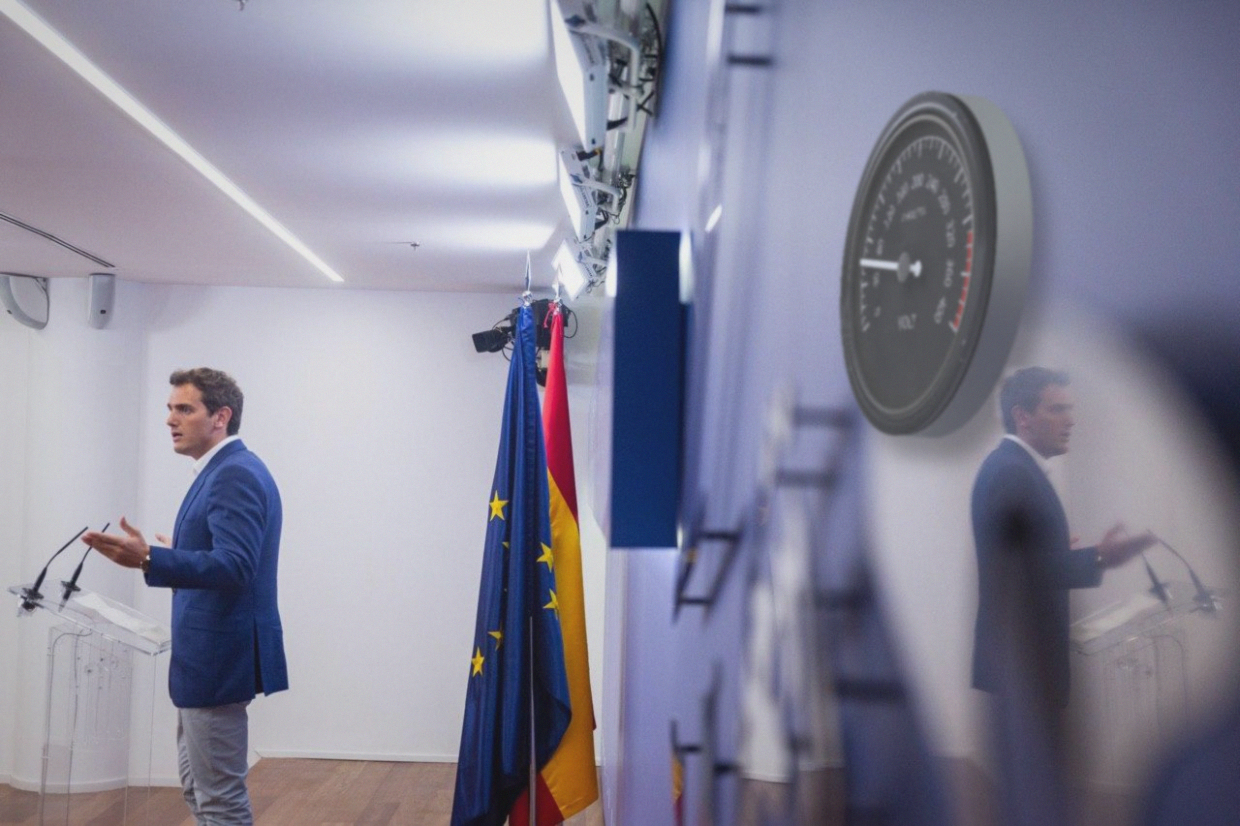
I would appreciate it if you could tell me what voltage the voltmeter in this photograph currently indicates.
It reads 60 V
